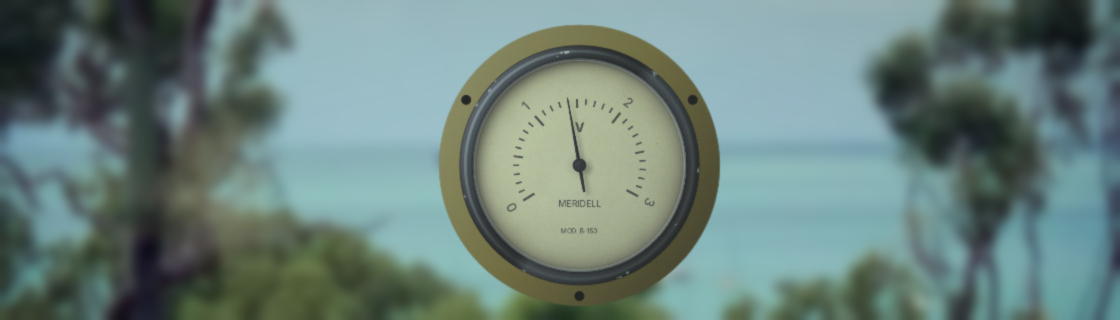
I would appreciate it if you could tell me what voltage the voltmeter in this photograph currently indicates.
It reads 1.4 V
